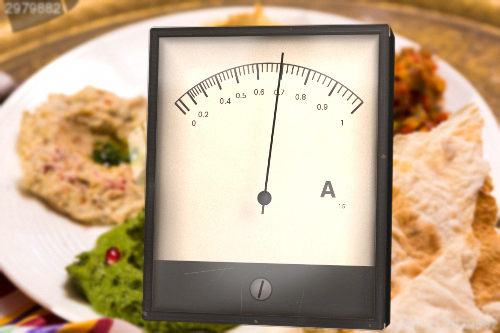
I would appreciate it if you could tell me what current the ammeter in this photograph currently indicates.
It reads 0.7 A
